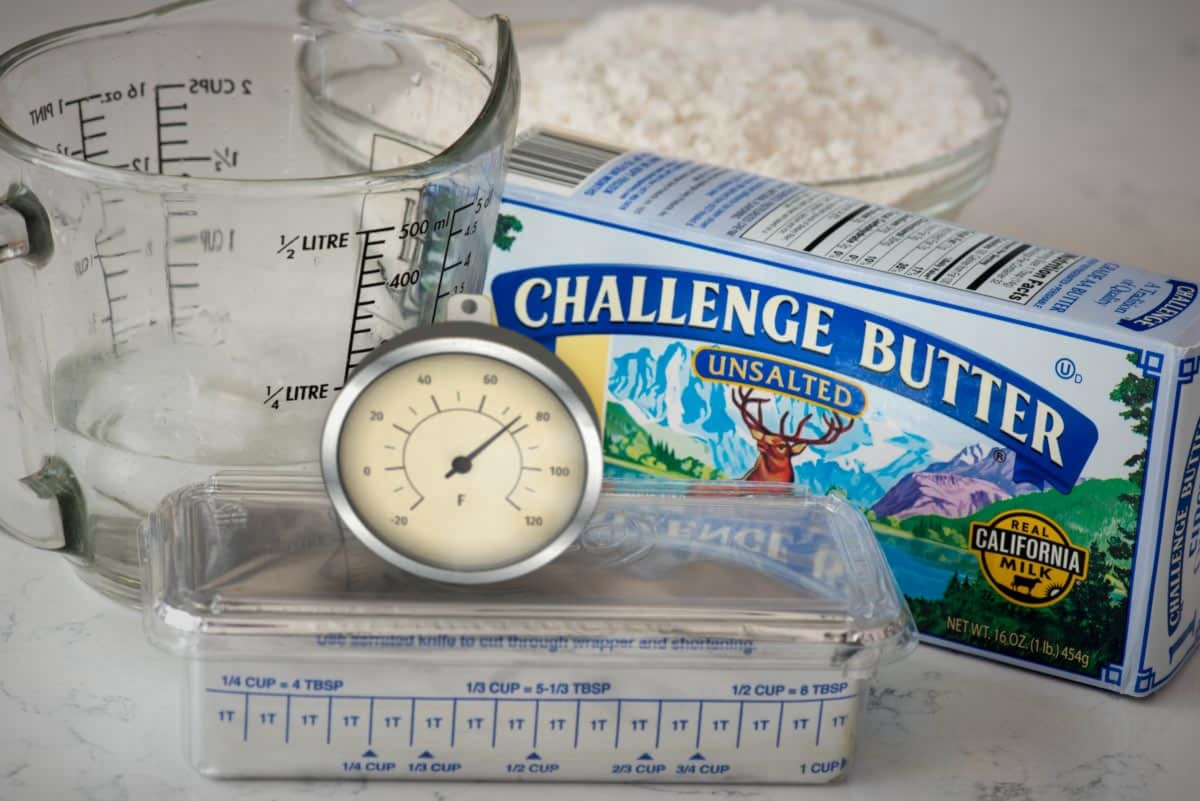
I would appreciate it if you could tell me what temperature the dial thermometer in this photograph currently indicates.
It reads 75 °F
